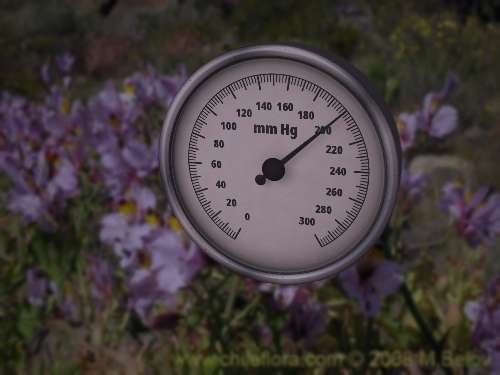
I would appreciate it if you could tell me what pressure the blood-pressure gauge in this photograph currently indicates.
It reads 200 mmHg
